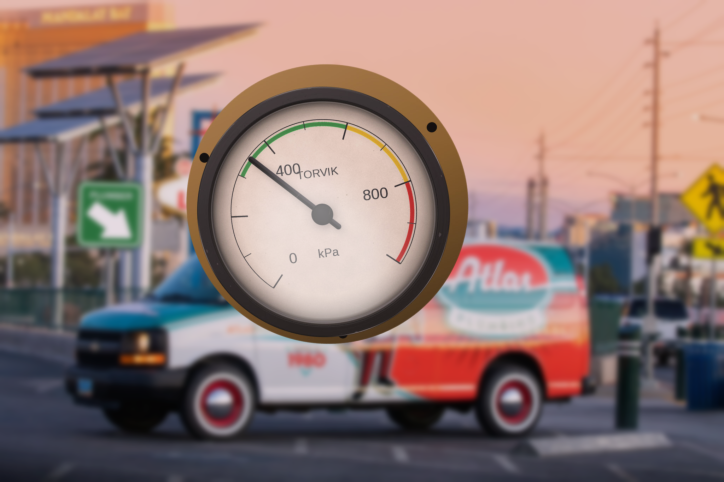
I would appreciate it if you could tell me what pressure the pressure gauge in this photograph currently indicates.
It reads 350 kPa
